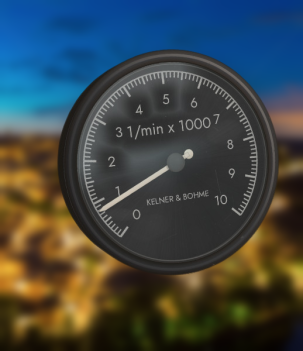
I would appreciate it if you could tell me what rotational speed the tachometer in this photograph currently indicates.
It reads 800 rpm
